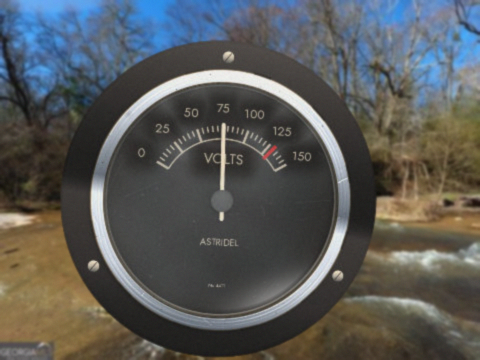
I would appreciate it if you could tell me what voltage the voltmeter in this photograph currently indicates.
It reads 75 V
